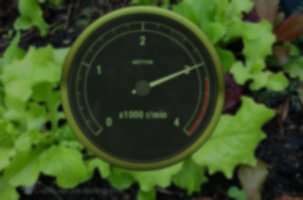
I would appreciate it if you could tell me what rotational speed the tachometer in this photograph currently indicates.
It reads 3000 rpm
